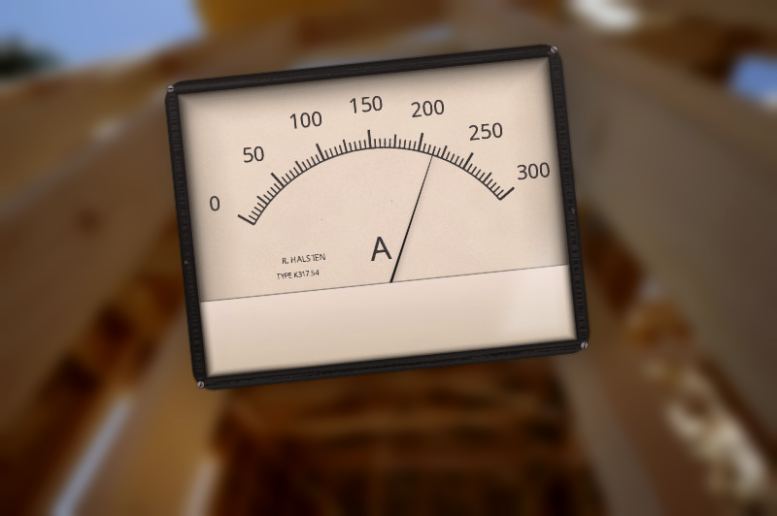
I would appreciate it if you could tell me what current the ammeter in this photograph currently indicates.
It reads 215 A
